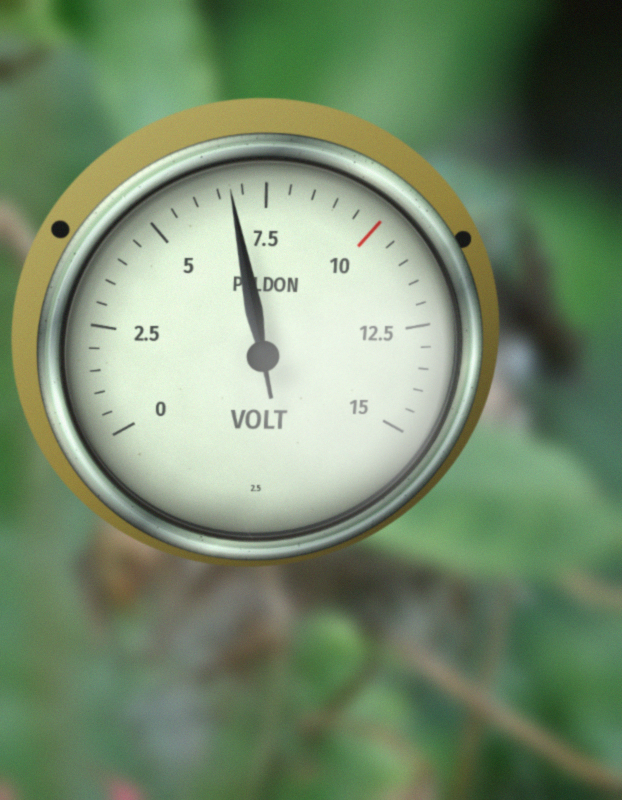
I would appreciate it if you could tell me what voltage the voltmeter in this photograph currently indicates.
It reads 6.75 V
